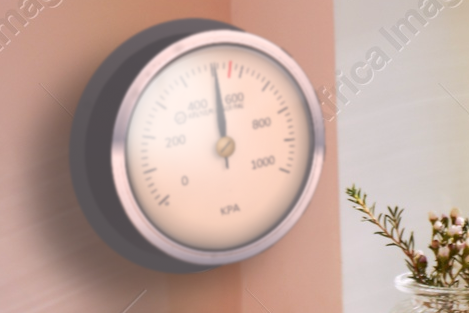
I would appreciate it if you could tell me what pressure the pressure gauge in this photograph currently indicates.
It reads 500 kPa
